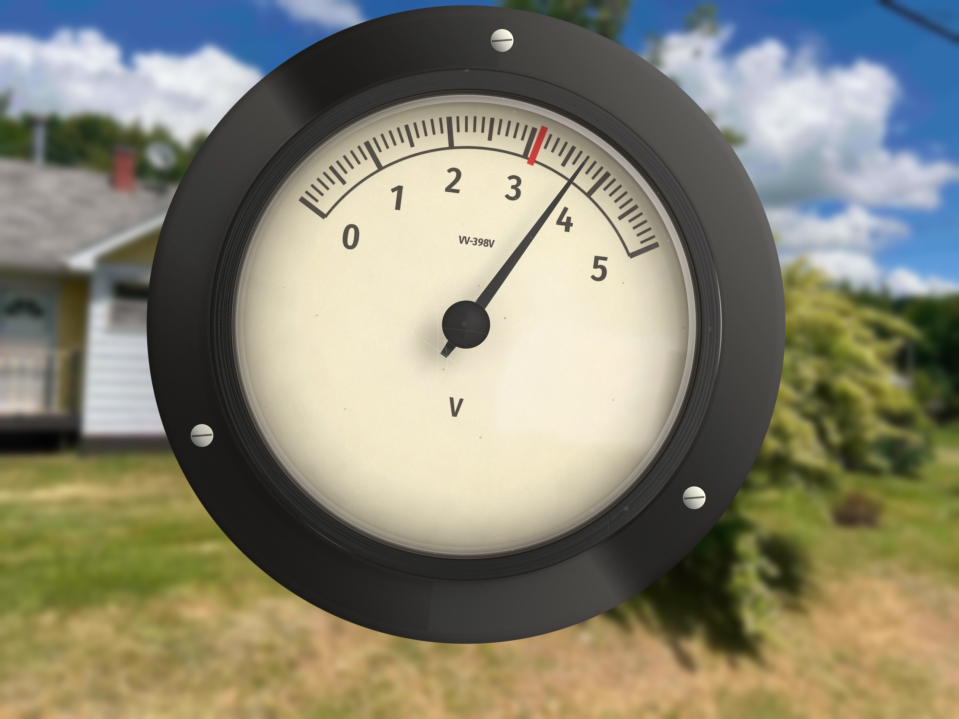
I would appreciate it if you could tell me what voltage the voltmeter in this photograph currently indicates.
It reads 3.7 V
